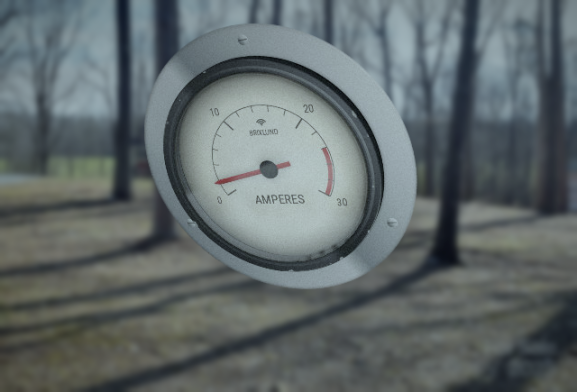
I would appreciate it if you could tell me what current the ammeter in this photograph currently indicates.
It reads 2 A
